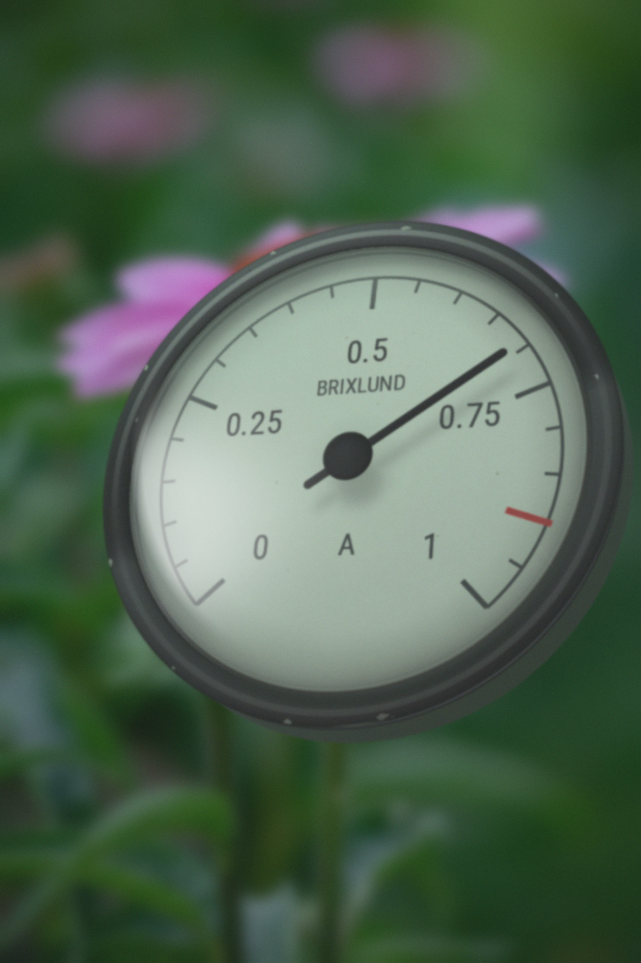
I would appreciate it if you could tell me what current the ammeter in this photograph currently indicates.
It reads 0.7 A
